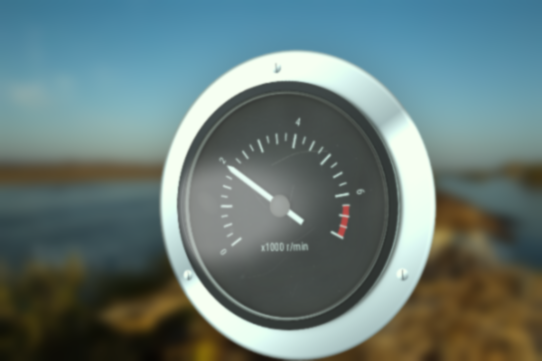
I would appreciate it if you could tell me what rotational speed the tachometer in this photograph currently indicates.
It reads 2000 rpm
